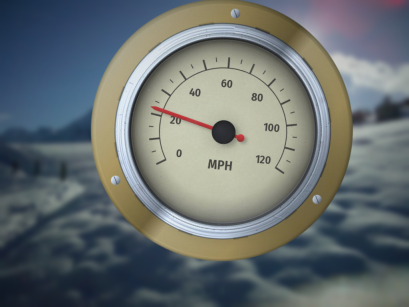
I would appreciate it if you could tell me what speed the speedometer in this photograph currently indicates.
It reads 22.5 mph
